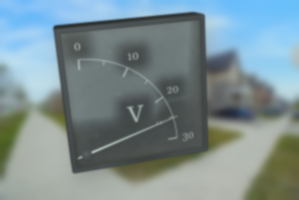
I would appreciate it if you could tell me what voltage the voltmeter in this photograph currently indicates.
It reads 25 V
